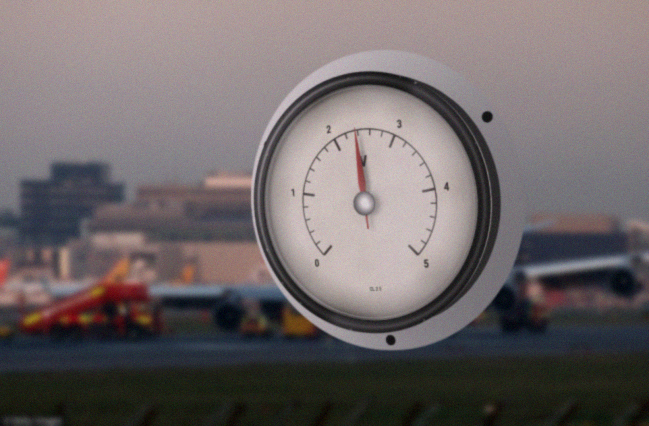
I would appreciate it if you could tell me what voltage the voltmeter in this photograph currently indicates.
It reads 2.4 V
